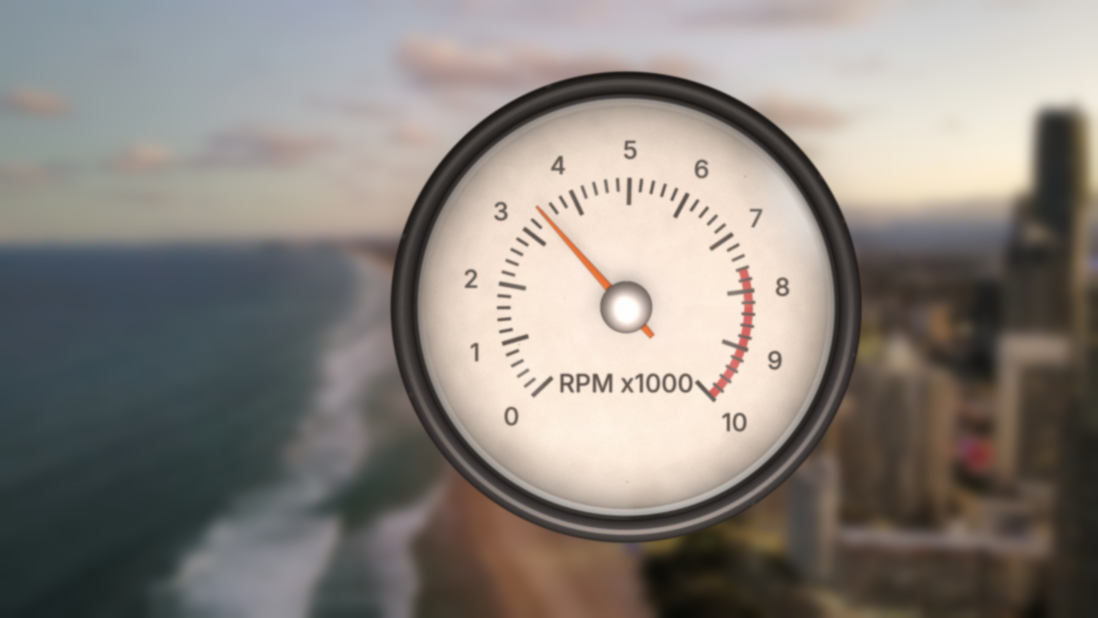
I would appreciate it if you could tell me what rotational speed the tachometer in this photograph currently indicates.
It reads 3400 rpm
